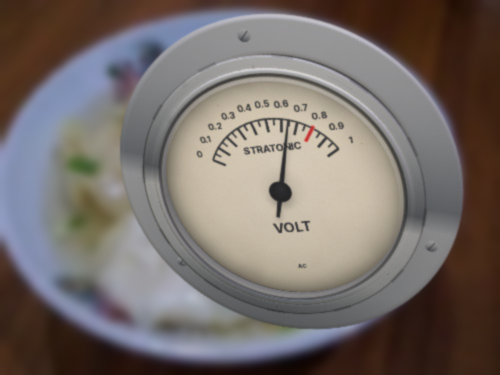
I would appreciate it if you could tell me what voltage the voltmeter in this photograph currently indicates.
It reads 0.65 V
